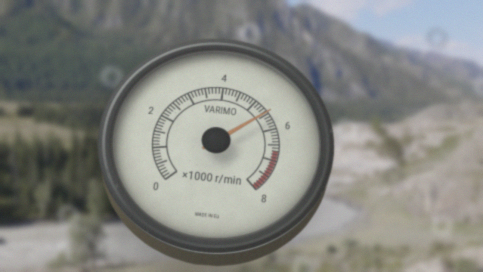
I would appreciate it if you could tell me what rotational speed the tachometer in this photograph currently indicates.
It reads 5500 rpm
